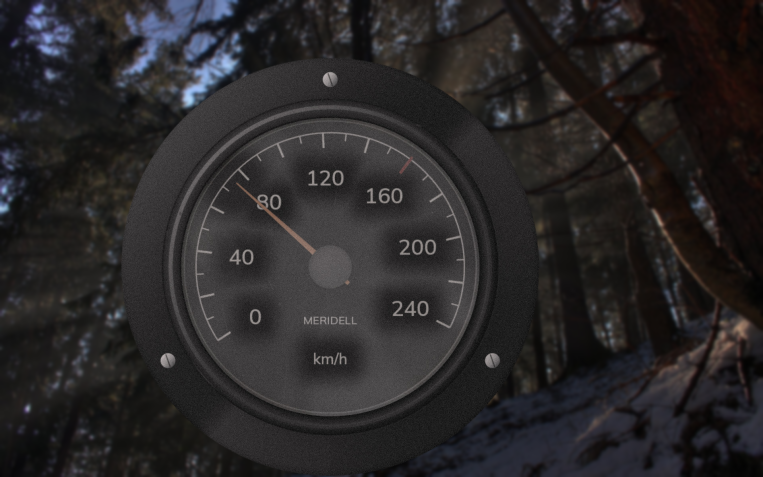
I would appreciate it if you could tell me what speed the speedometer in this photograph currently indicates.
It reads 75 km/h
